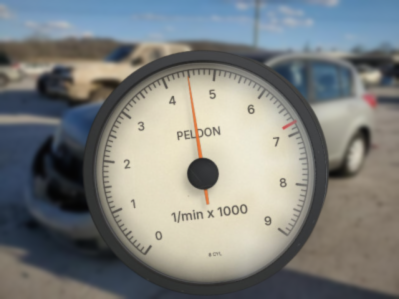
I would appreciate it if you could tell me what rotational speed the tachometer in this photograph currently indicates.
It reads 4500 rpm
